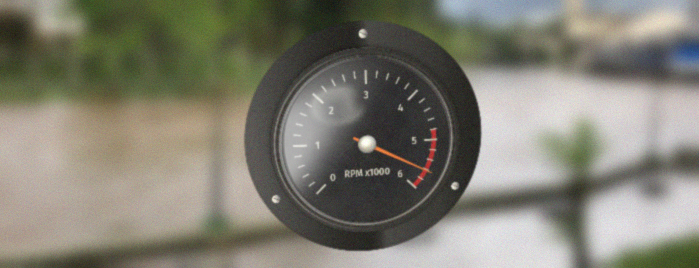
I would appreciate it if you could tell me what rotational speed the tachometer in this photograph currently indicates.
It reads 5600 rpm
